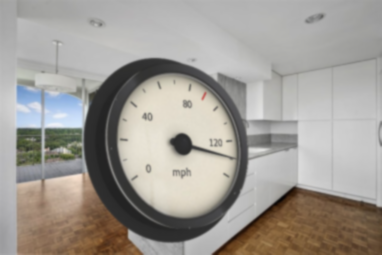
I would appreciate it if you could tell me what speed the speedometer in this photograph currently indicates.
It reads 130 mph
